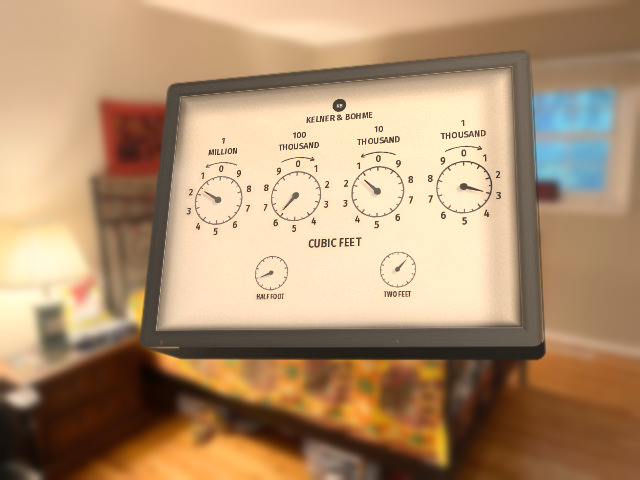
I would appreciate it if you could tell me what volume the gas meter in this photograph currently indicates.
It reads 161300 ft³
